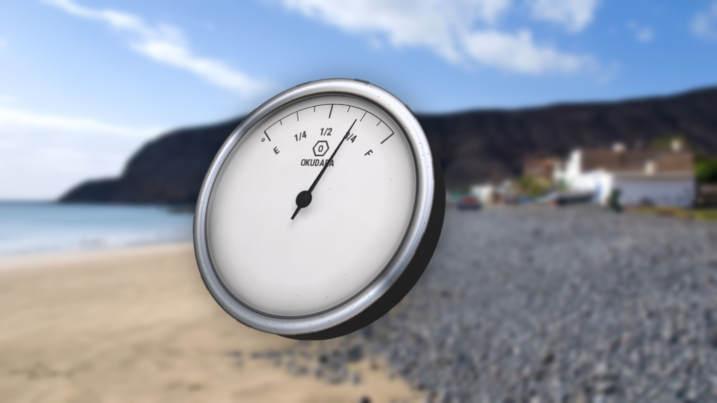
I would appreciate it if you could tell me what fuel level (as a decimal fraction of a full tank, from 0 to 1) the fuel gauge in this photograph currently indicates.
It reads 0.75
